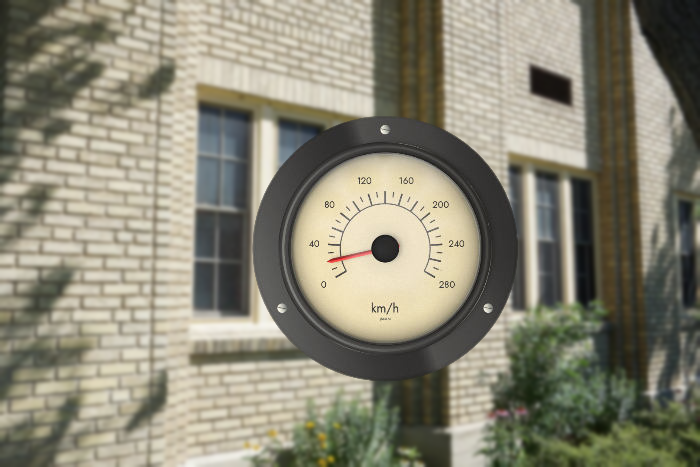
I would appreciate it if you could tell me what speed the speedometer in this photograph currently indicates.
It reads 20 km/h
